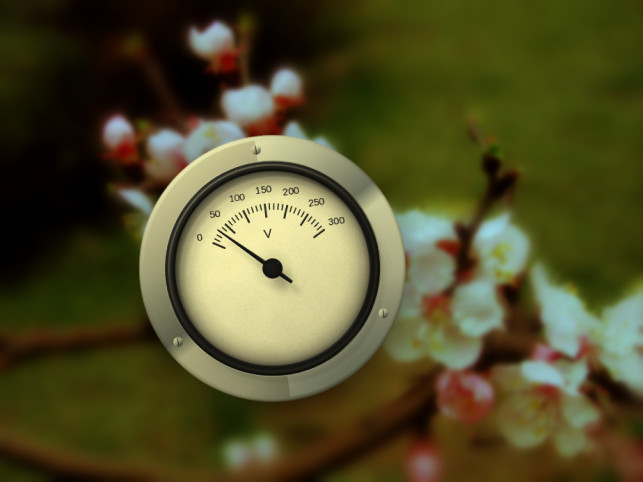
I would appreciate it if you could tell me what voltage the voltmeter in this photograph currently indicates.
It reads 30 V
